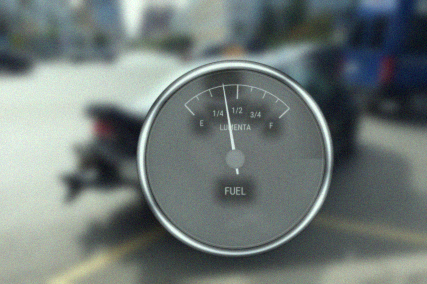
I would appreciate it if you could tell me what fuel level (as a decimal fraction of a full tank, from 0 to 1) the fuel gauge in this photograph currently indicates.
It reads 0.375
